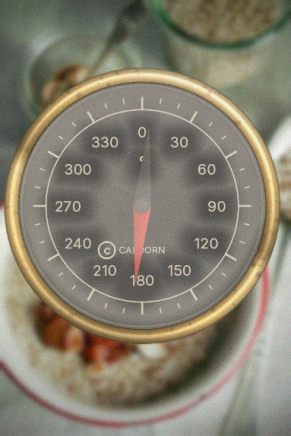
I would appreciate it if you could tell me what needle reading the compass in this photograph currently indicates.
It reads 185 °
